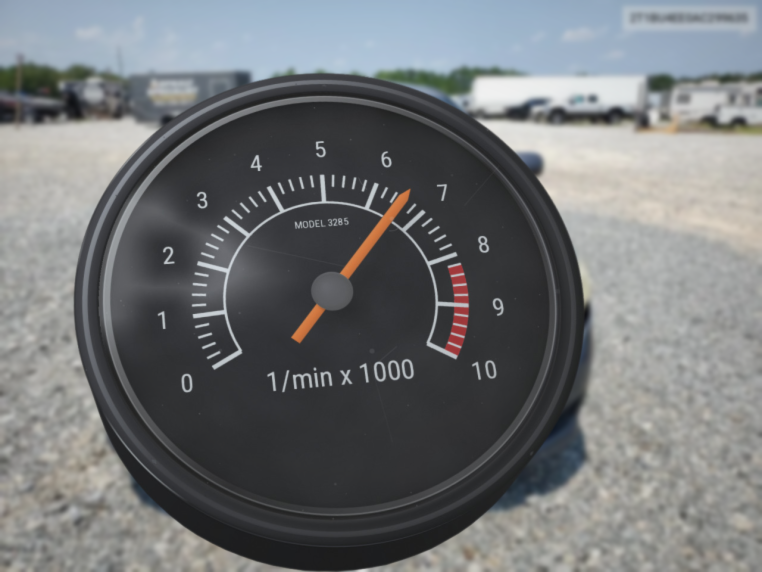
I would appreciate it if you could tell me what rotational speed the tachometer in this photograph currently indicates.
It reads 6600 rpm
